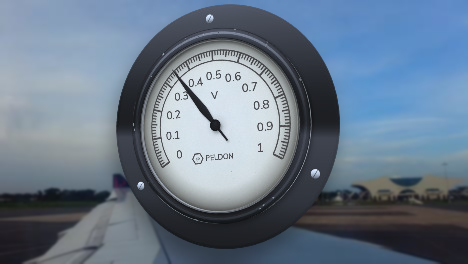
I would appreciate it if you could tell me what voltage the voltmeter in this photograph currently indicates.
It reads 0.35 V
